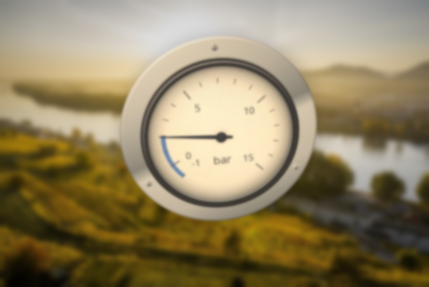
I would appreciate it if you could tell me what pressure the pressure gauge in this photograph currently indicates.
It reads 2 bar
